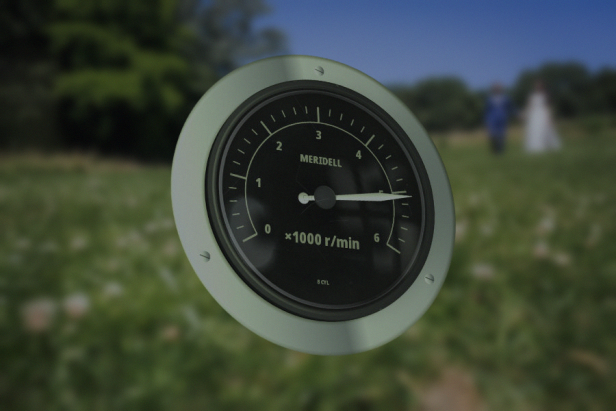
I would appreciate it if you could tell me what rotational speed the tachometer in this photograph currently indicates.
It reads 5100 rpm
